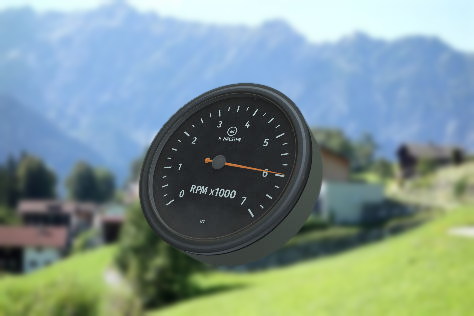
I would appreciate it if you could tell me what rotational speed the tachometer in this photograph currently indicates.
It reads 6000 rpm
